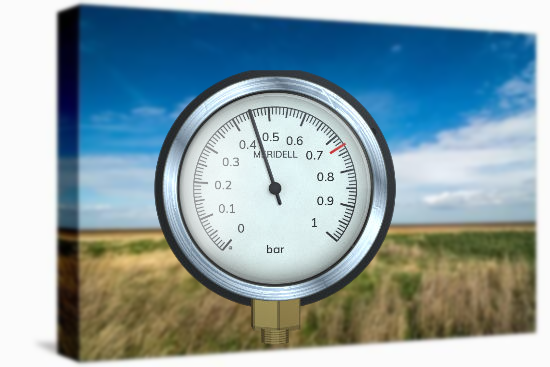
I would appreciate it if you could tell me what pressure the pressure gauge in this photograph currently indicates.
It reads 0.45 bar
